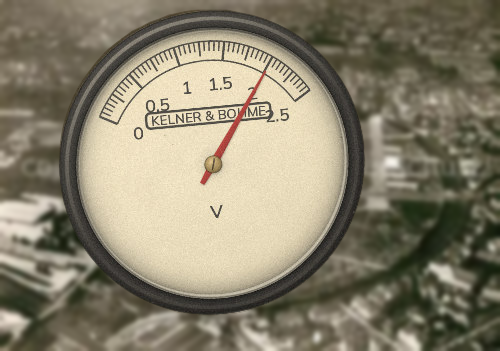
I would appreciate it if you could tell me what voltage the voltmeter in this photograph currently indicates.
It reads 2 V
